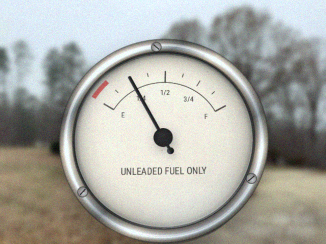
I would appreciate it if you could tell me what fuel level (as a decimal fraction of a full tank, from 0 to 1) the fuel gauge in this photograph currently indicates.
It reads 0.25
